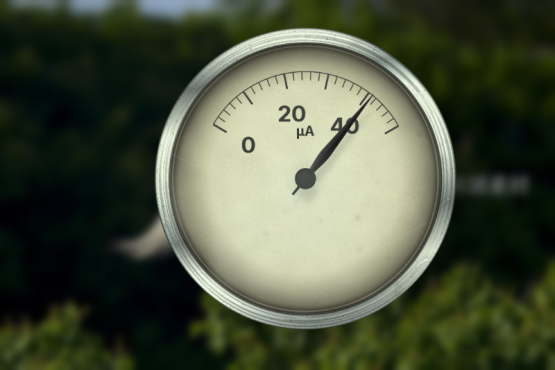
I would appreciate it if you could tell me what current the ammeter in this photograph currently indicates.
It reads 41 µA
